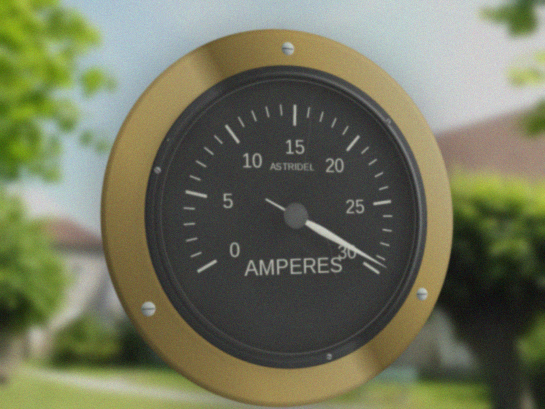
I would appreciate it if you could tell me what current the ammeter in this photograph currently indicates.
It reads 29.5 A
